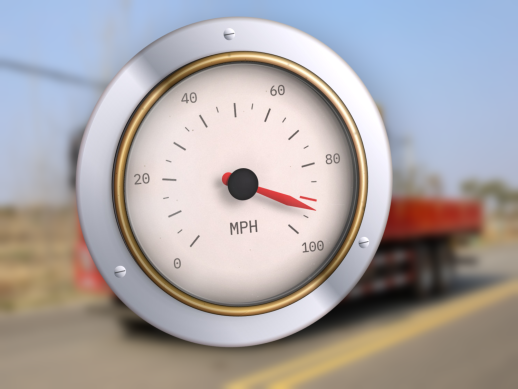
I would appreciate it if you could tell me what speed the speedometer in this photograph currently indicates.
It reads 92.5 mph
